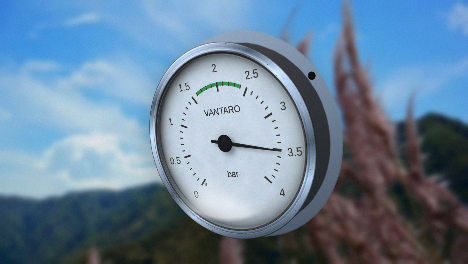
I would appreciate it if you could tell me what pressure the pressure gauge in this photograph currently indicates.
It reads 3.5 bar
